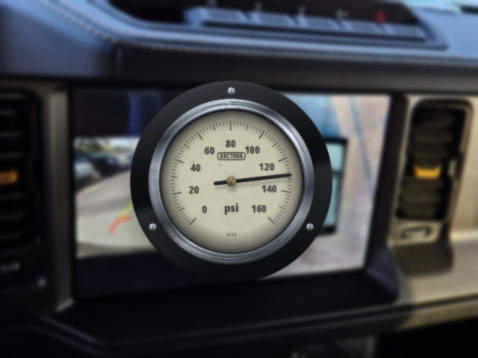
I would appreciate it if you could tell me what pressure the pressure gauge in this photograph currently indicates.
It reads 130 psi
